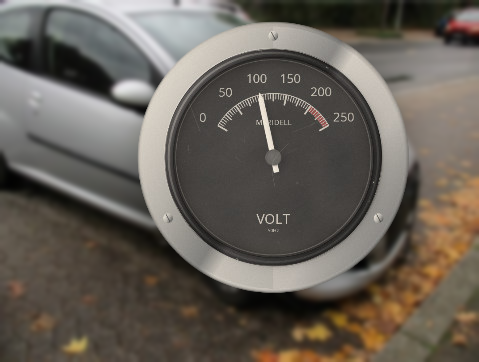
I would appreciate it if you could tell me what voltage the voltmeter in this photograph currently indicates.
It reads 100 V
